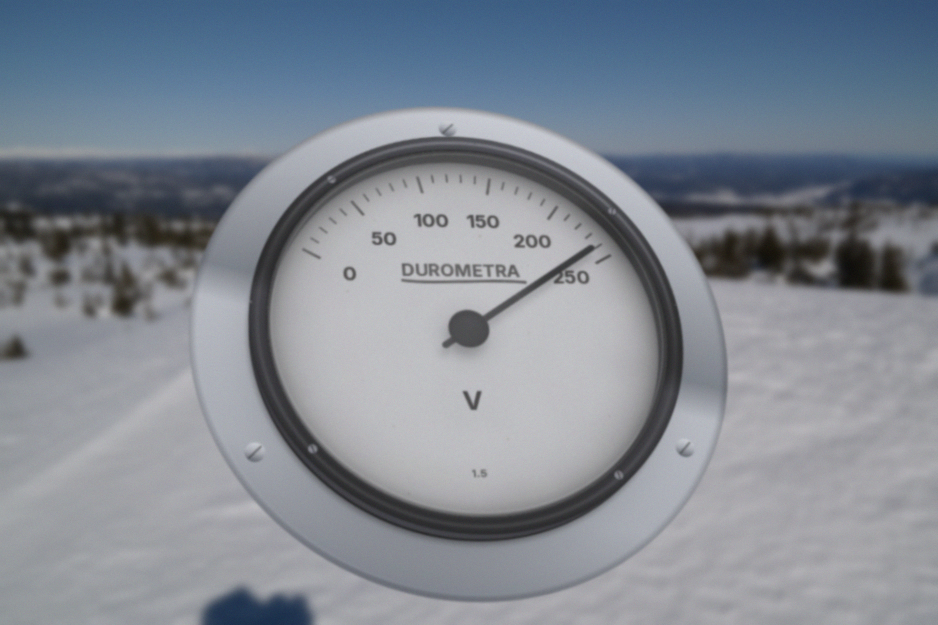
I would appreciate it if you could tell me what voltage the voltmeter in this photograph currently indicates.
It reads 240 V
